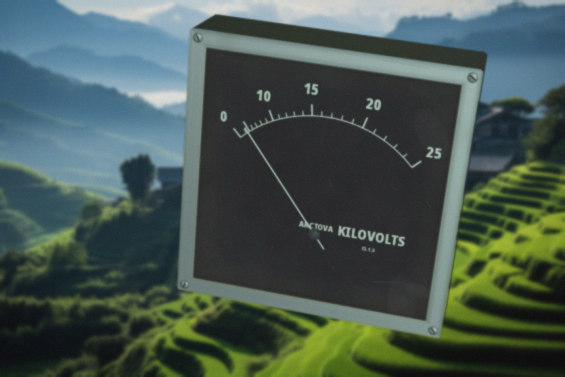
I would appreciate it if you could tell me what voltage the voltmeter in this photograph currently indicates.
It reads 5 kV
